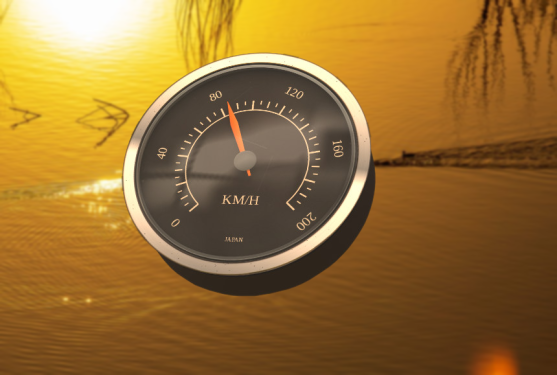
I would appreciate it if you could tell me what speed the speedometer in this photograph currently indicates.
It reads 85 km/h
